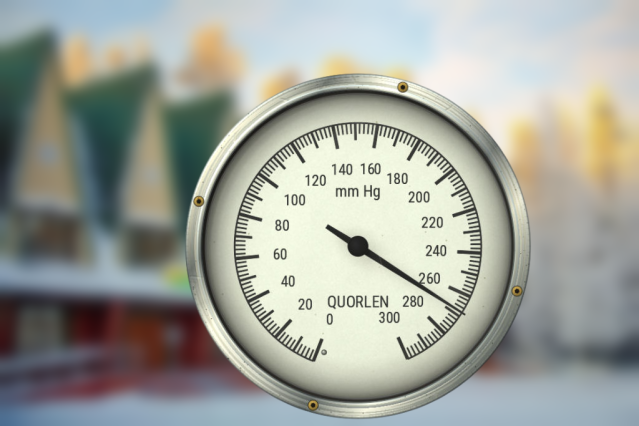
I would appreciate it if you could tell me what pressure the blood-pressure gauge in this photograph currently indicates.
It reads 268 mmHg
